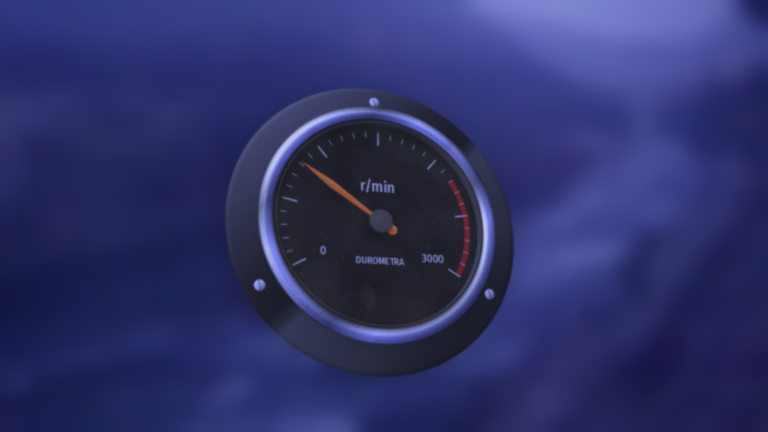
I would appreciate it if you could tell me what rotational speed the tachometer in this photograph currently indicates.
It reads 800 rpm
